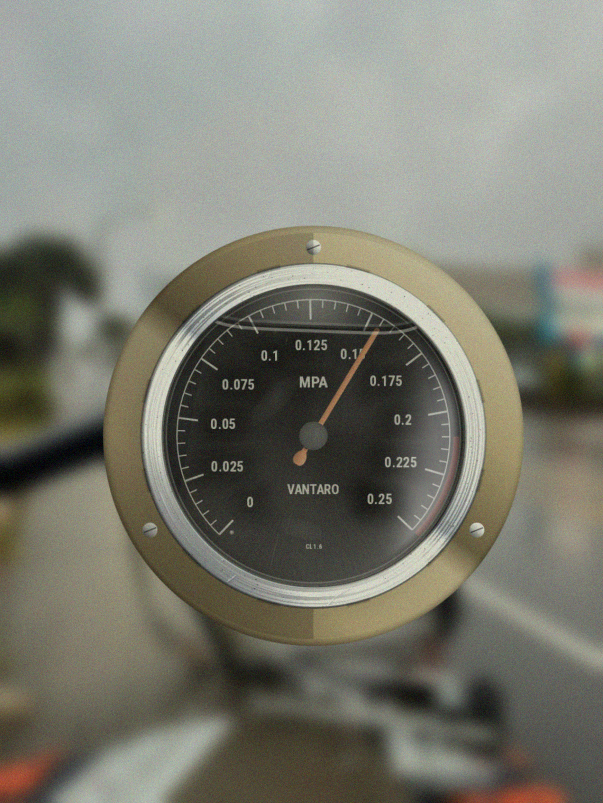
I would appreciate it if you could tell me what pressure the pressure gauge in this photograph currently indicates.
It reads 0.155 MPa
